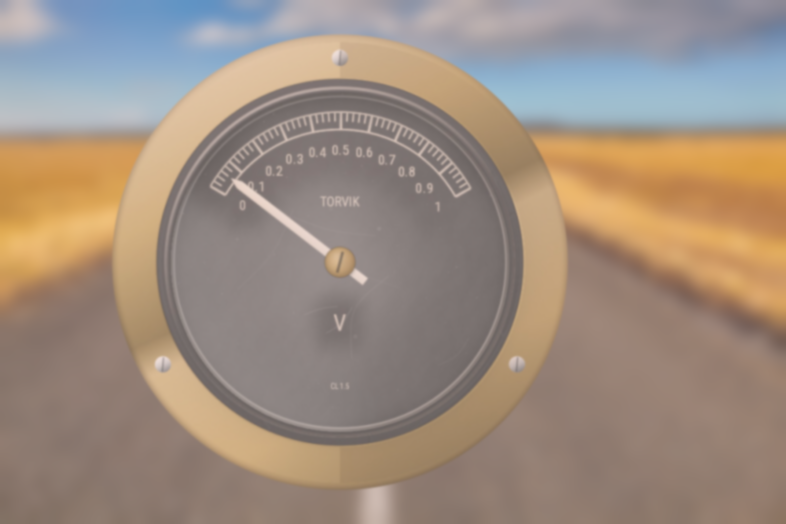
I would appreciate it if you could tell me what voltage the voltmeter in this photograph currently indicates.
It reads 0.06 V
